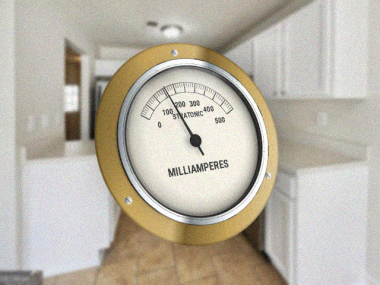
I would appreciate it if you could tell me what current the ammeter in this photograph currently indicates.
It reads 150 mA
